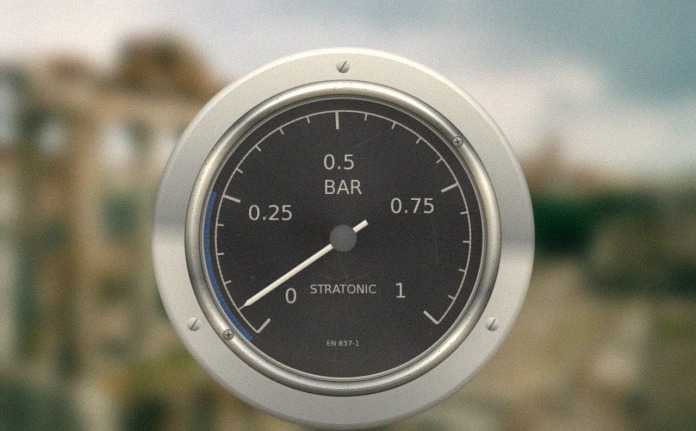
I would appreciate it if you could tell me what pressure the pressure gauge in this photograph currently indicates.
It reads 0.05 bar
